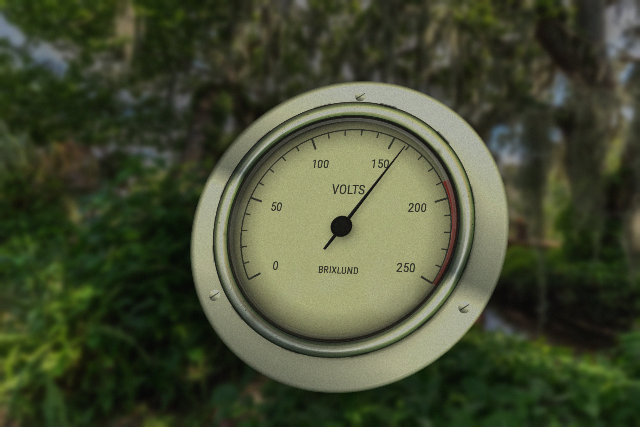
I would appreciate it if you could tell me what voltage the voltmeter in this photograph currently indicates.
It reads 160 V
